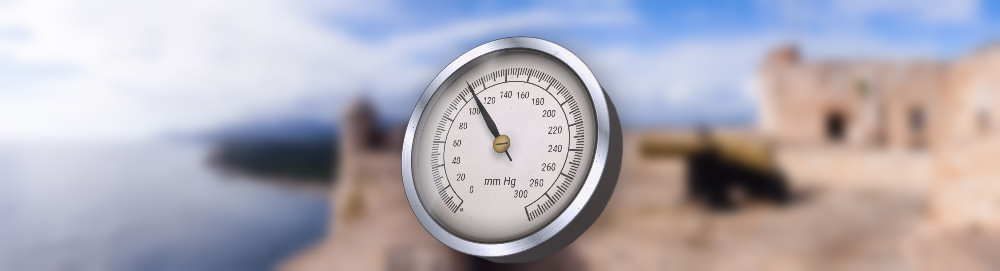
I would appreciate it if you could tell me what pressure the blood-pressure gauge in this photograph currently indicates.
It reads 110 mmHg
